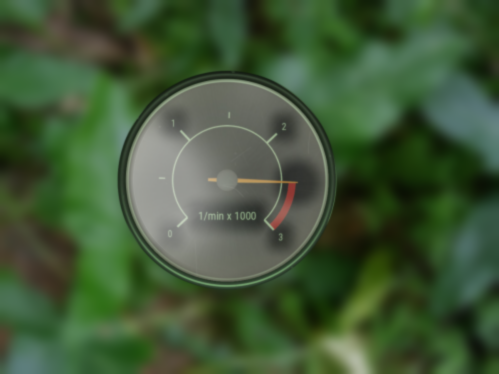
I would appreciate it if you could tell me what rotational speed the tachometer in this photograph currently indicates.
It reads 2500 rpm
